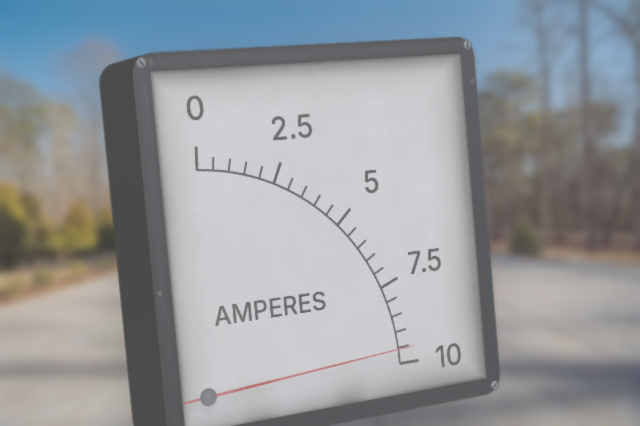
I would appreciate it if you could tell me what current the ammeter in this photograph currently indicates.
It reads 9.5 A
